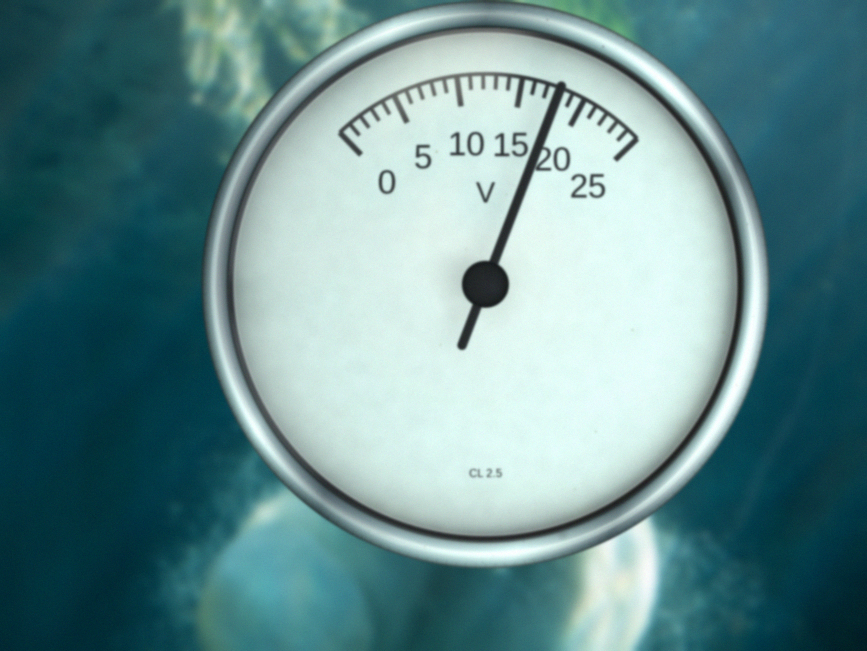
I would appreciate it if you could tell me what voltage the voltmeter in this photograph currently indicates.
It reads 18 V
